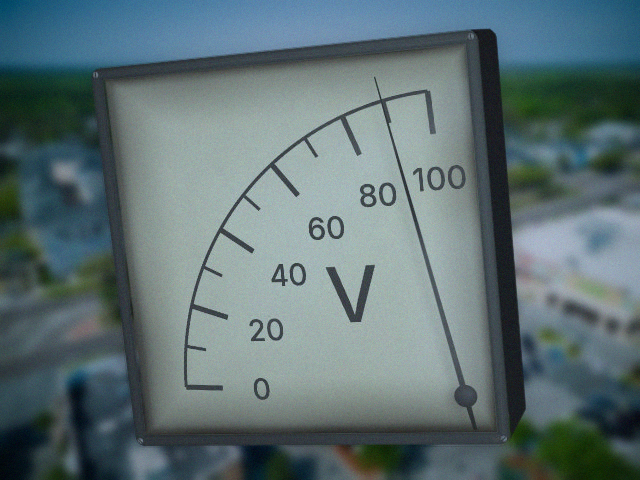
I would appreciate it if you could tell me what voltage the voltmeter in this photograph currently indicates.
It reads 90 V
